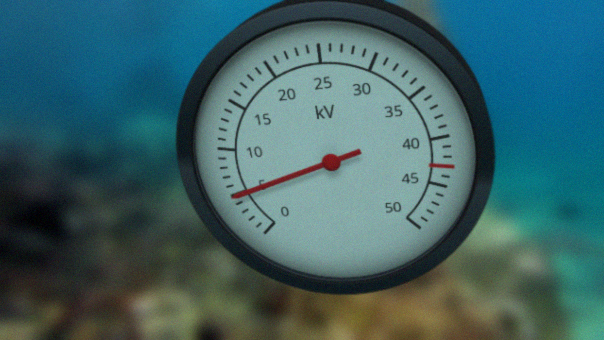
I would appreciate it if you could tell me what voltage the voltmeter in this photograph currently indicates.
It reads 5 kV
